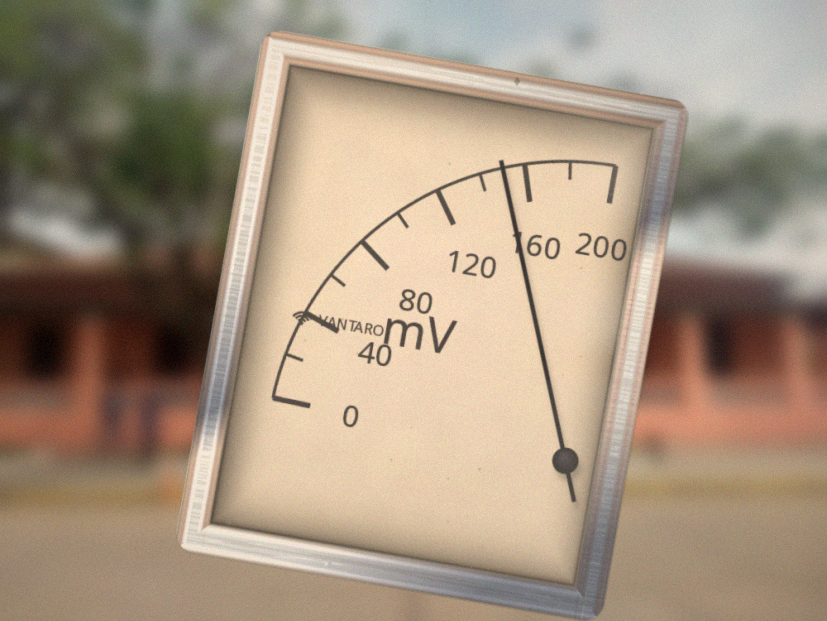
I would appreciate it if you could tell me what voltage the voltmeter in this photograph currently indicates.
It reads 150 mV
